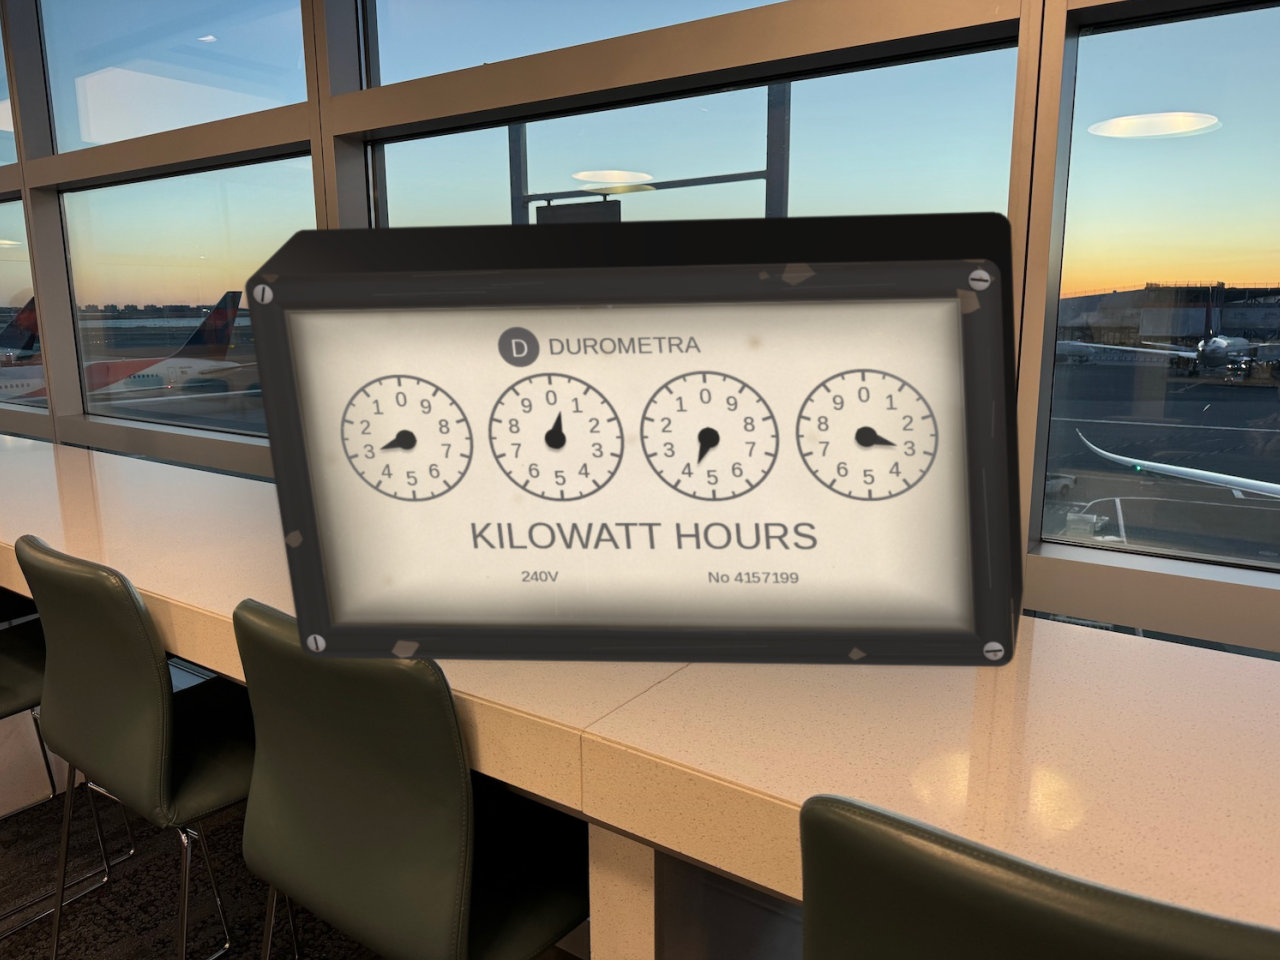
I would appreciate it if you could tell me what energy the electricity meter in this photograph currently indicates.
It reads 3043 kWh
